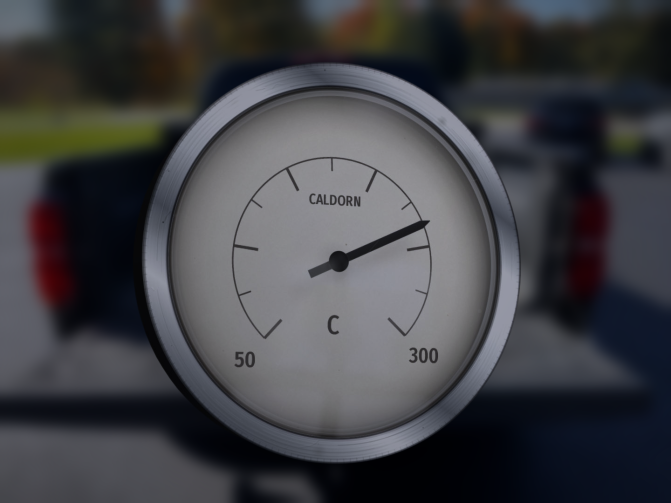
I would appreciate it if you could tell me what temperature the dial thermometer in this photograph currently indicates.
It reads 237.5 °C
